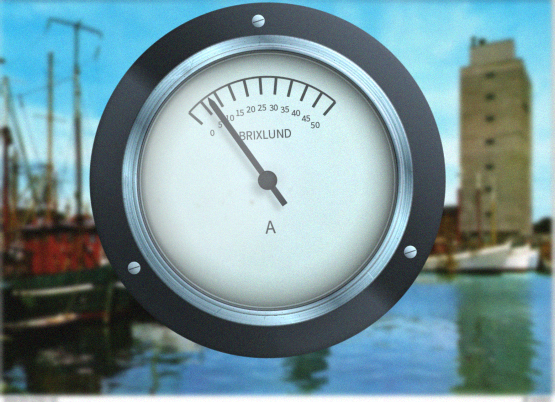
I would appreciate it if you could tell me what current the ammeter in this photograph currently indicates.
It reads 7.5 A
